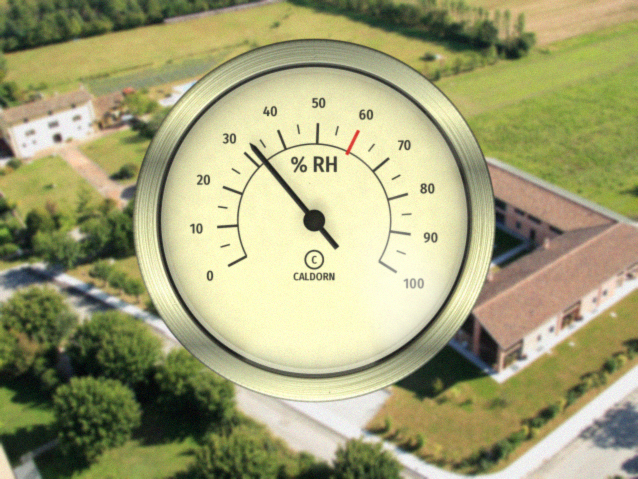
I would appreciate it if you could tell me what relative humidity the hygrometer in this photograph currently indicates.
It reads 32.5 %
